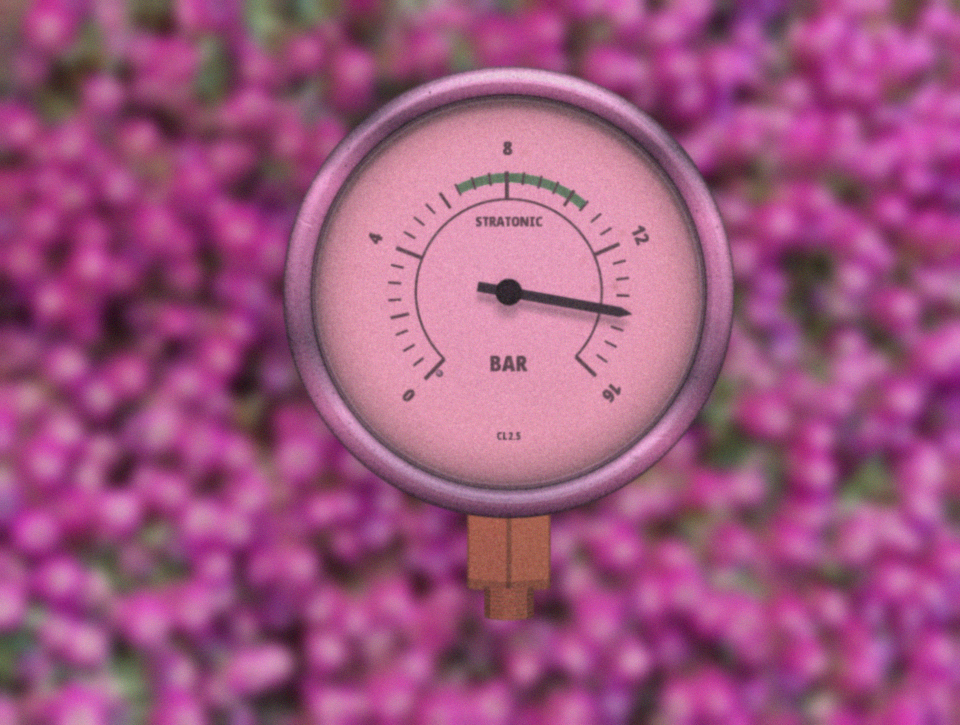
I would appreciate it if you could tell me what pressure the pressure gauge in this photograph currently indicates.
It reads 14 bar
